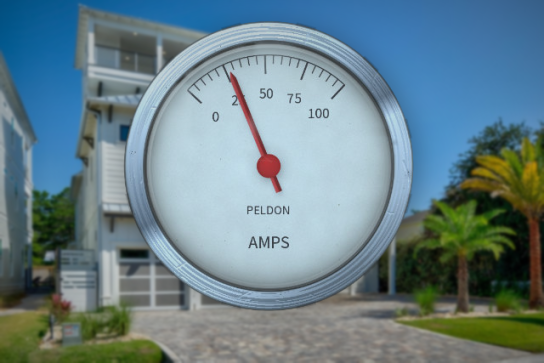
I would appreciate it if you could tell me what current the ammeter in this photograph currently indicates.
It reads 27.5 A
